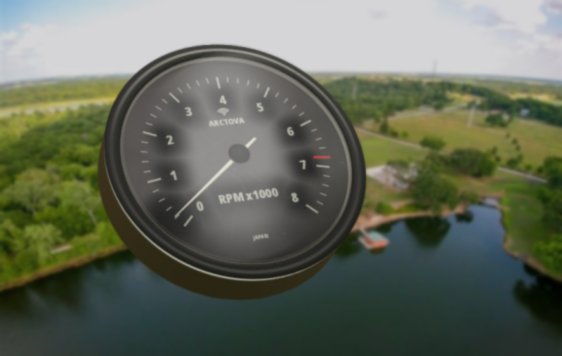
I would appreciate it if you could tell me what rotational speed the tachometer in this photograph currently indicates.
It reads 200 rpm
